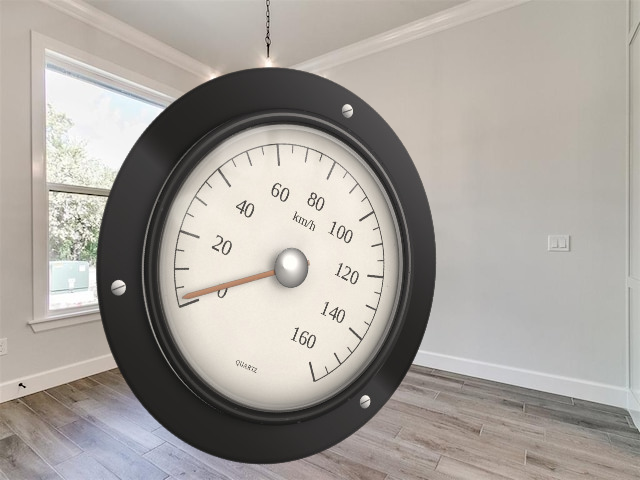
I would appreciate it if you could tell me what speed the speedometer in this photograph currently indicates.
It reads 2.5 km/h
